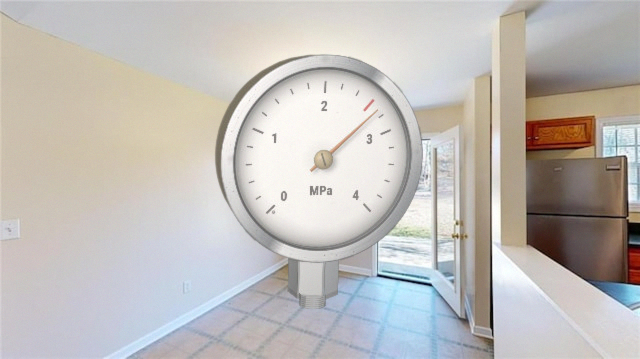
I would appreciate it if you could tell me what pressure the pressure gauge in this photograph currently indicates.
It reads 2.7 MPa
